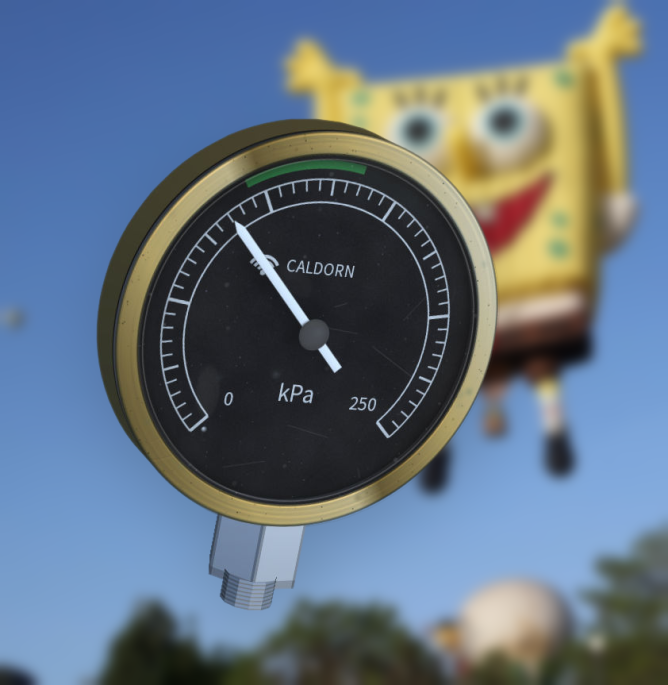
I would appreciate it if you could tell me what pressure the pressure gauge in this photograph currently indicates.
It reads 85 kPa
